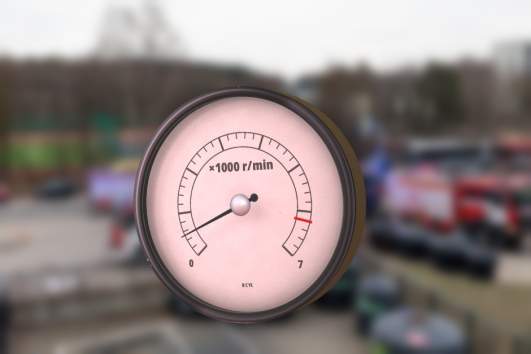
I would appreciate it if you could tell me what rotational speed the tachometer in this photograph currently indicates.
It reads 500 rpm
